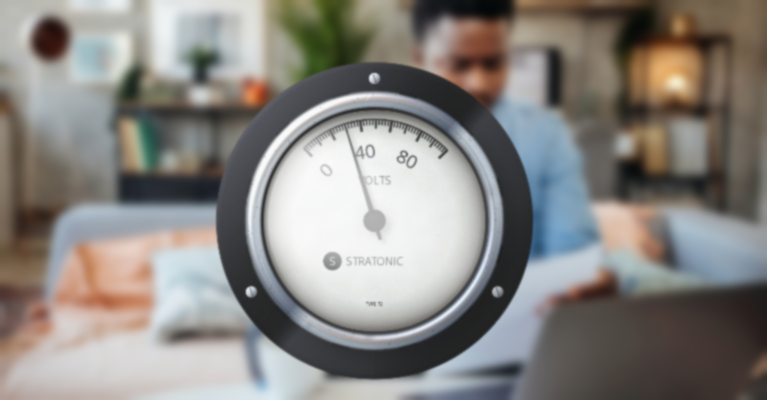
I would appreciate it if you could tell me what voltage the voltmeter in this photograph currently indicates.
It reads 30 V
